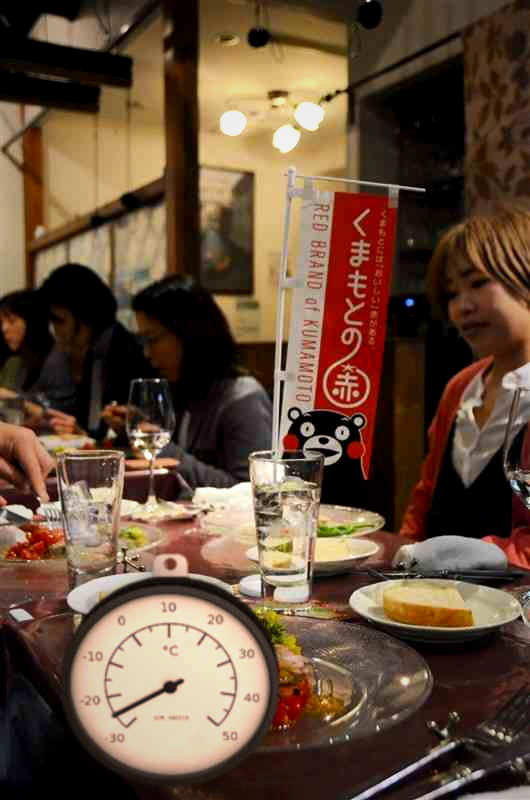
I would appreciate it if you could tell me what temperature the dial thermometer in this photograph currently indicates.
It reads -25 °C
